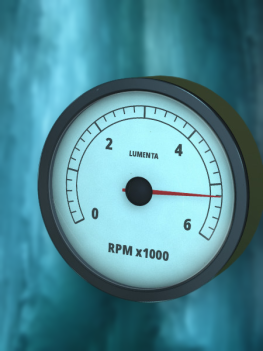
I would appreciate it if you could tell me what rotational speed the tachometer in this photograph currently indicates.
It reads 5200 rpm
